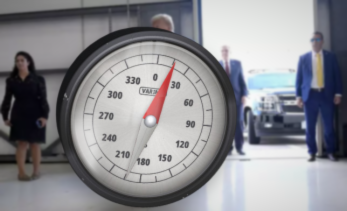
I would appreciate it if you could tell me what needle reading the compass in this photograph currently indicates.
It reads 15 °
